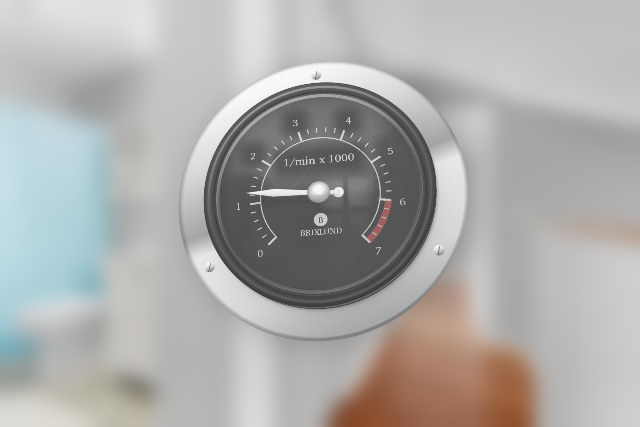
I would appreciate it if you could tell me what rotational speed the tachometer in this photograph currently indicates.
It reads 1200 rpm
